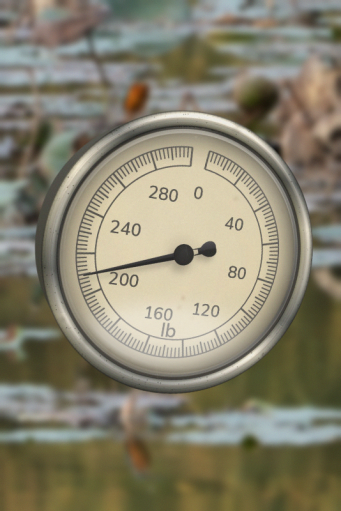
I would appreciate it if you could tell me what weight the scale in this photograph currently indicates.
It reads 210 lb
